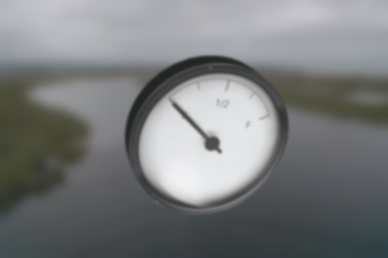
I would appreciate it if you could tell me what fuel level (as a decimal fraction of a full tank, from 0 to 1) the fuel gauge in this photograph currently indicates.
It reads 0
